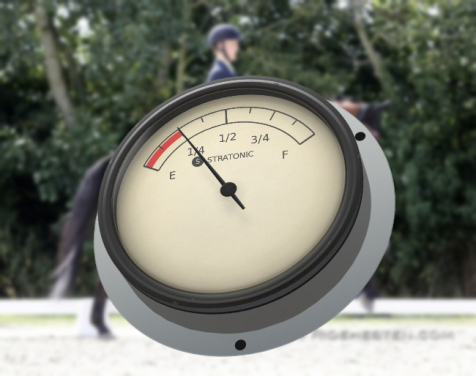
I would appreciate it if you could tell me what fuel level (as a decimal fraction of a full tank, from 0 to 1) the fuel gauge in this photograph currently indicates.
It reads 0.25
